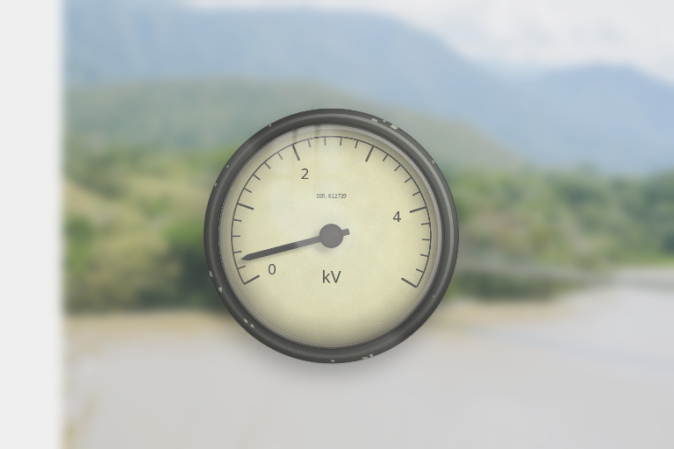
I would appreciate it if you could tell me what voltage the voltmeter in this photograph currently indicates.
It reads 0.3 kV
